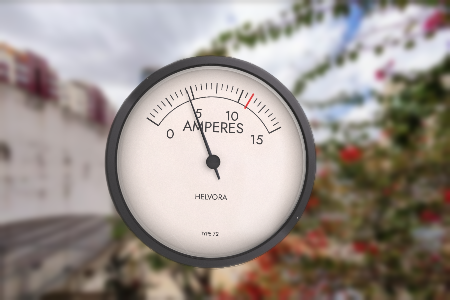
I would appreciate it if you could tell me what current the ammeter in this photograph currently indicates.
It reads 4.5 A
